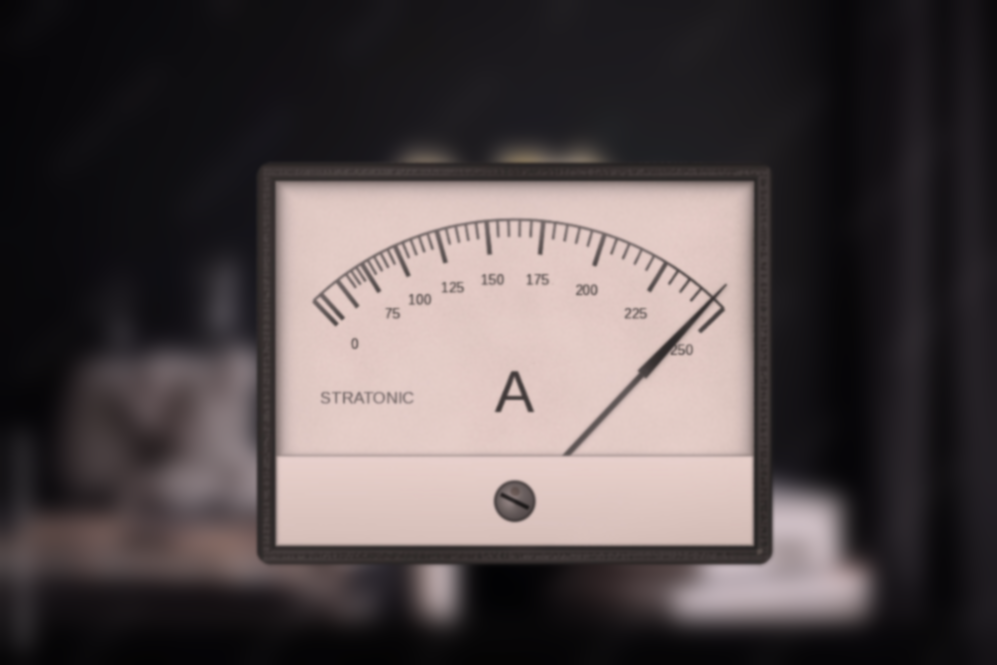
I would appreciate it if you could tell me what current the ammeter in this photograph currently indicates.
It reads 245 A
